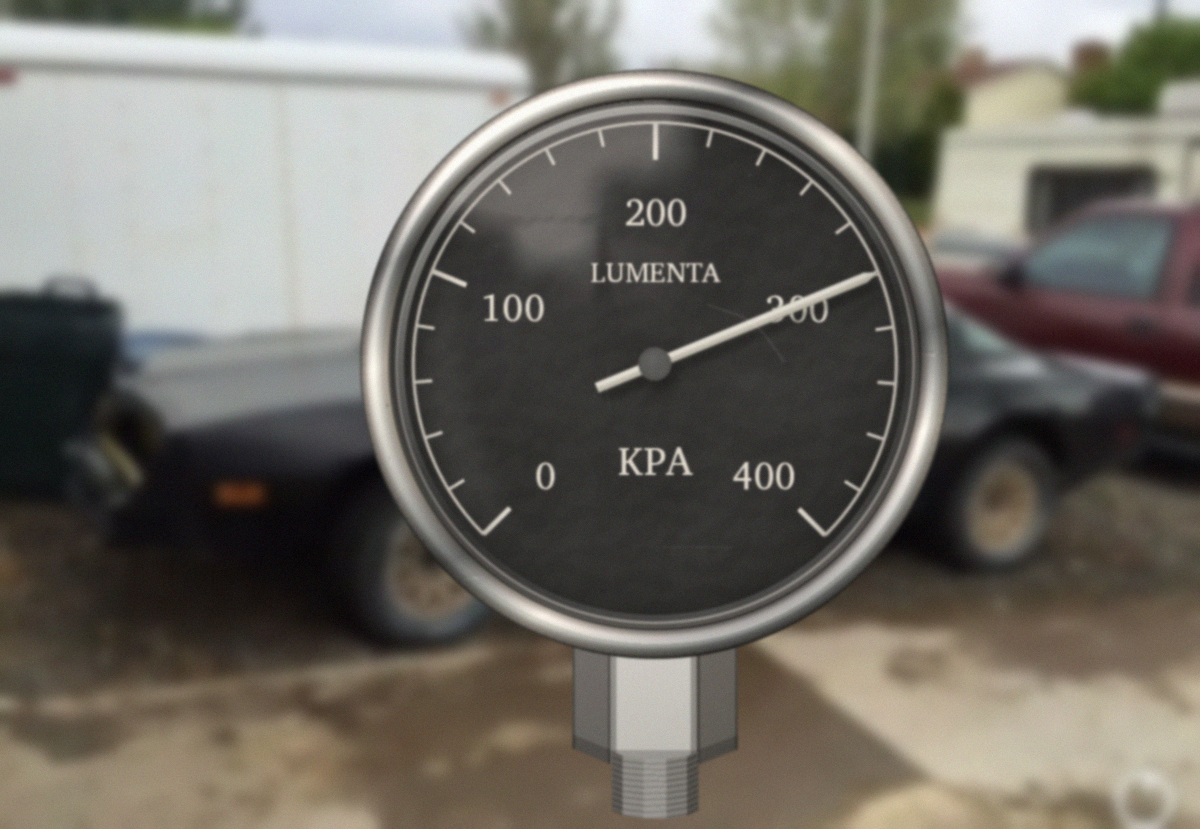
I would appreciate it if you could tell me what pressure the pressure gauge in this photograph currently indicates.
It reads 300 kPa
